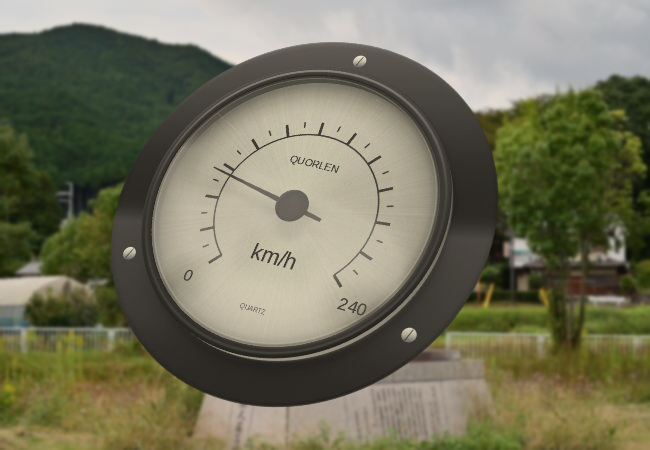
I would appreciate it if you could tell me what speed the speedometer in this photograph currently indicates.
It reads 55 km/h
